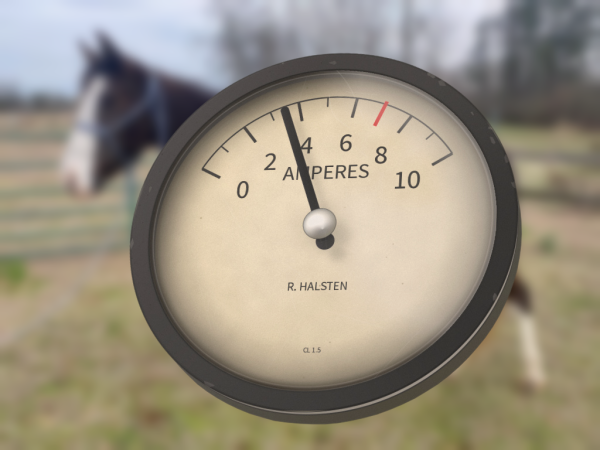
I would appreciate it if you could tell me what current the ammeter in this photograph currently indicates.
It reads 3.5 A
